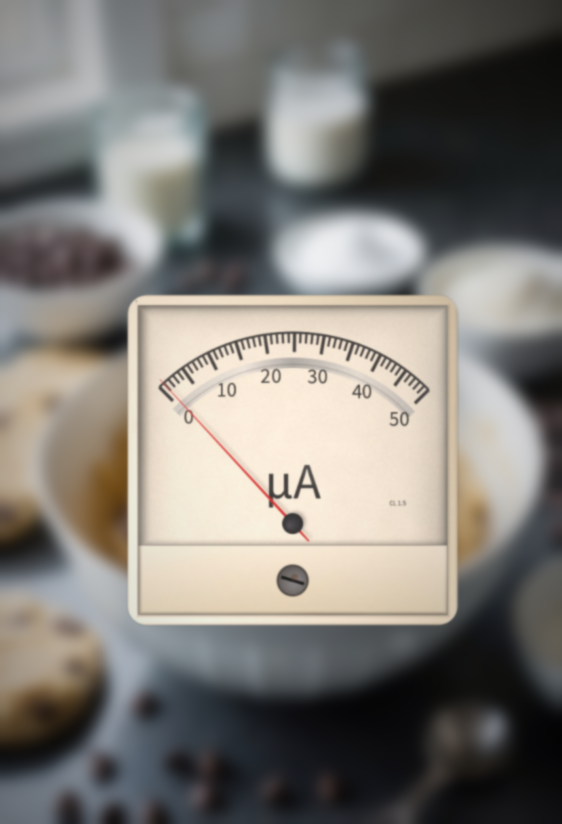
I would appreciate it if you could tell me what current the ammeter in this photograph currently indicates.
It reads 1 µA
